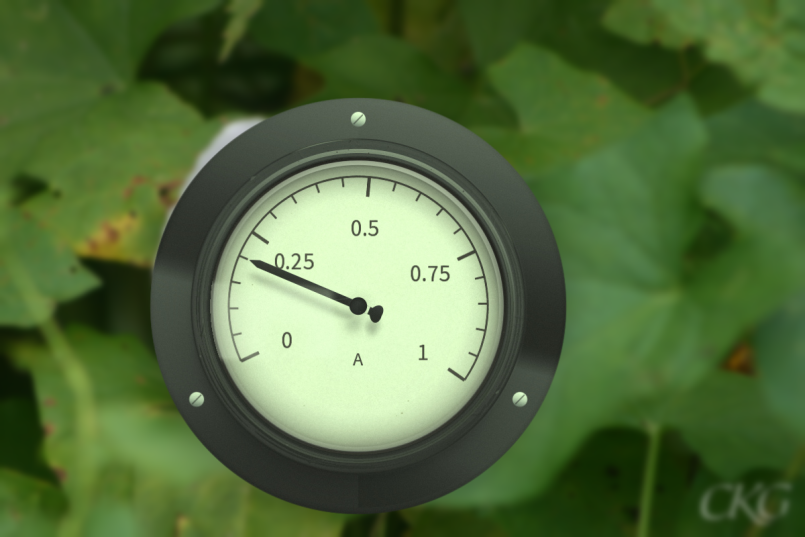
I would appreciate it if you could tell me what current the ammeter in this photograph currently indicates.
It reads 0.2 A
